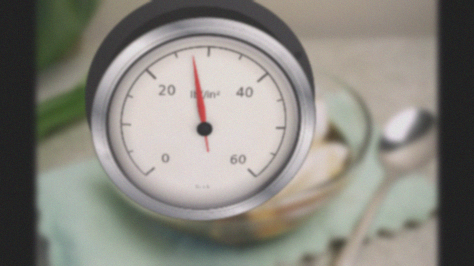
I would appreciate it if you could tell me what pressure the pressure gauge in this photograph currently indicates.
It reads 27.5 psi
